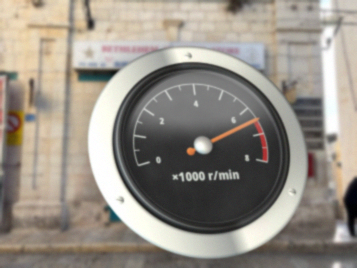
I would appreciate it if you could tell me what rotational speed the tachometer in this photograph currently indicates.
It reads 6500 rpm
